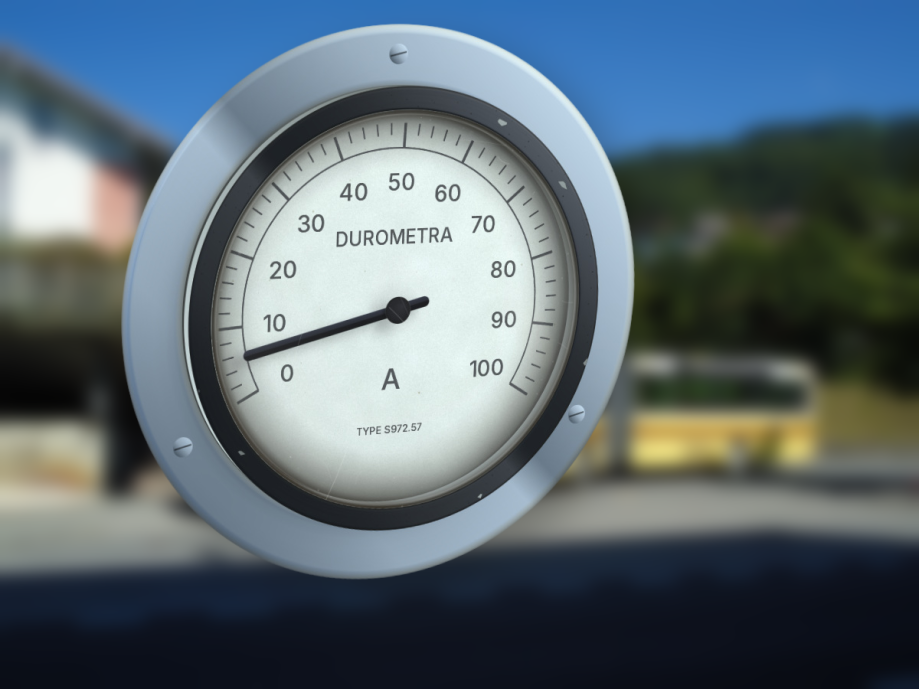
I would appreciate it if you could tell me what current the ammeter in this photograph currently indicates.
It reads 6 A
